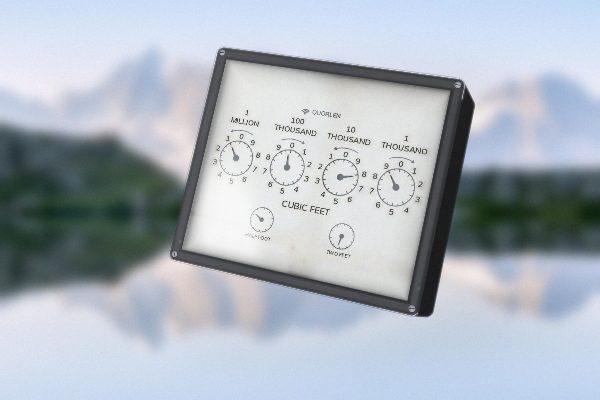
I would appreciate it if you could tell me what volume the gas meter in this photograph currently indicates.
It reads 97900 ft³
